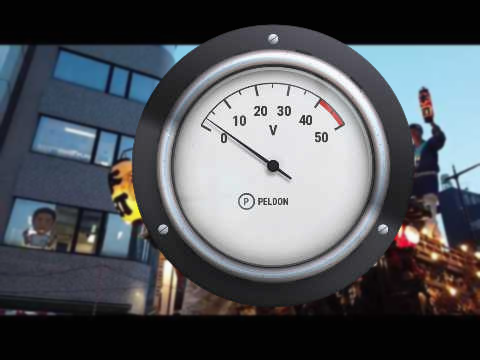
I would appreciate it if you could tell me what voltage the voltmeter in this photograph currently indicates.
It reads 2.5 V
